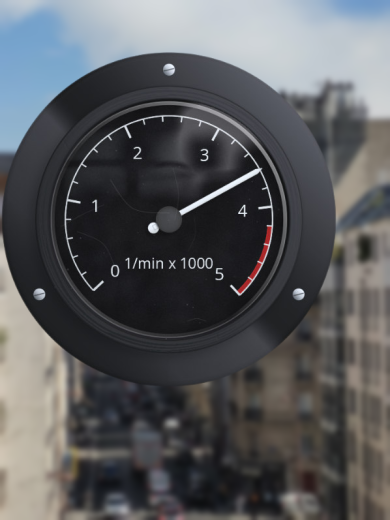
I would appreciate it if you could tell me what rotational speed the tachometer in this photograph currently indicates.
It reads 3600 rpm
